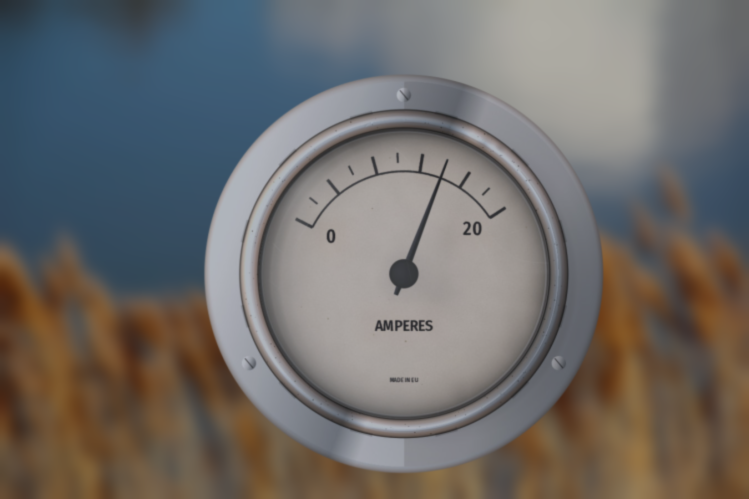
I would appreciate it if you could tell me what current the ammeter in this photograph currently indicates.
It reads 14 A
